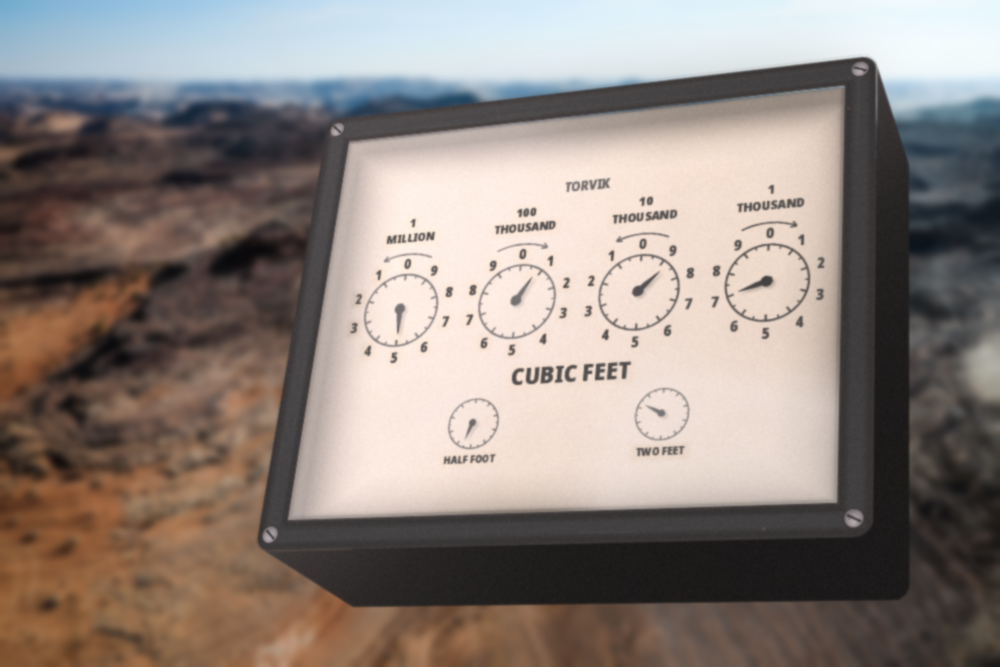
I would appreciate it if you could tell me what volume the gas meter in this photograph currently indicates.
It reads 508700 ft³
